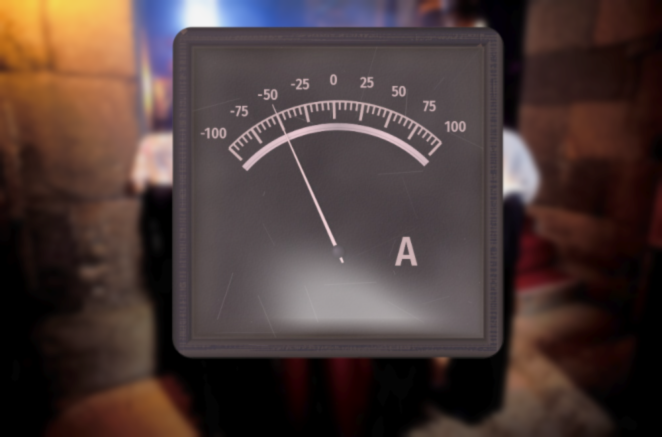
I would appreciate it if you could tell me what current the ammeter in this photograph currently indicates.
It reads -50 A
